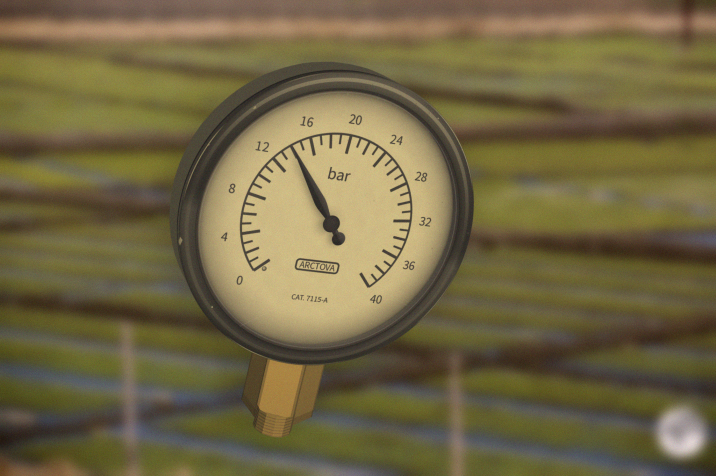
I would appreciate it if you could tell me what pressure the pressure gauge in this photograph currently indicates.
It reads 14 bar
